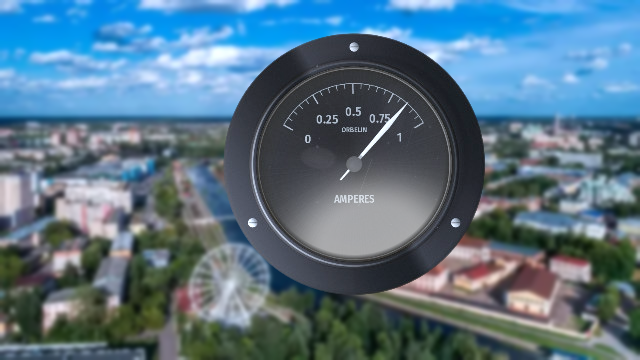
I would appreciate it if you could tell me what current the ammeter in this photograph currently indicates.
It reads 0.85 A
